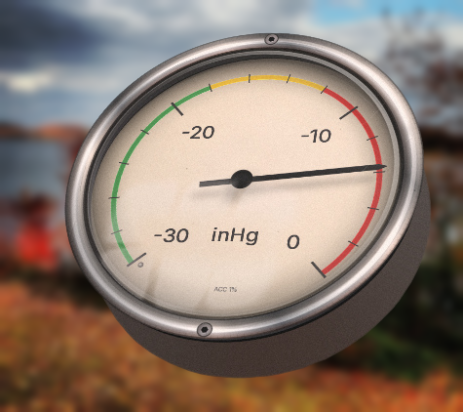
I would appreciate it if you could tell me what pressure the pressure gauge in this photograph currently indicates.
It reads -6 inHg
